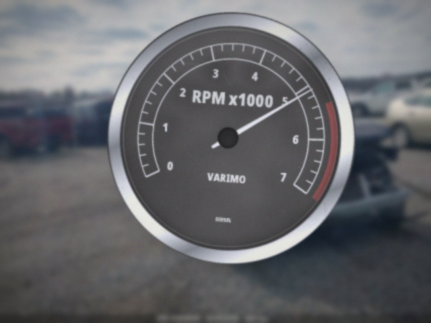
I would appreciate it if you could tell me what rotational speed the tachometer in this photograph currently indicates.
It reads 5100 rpm
